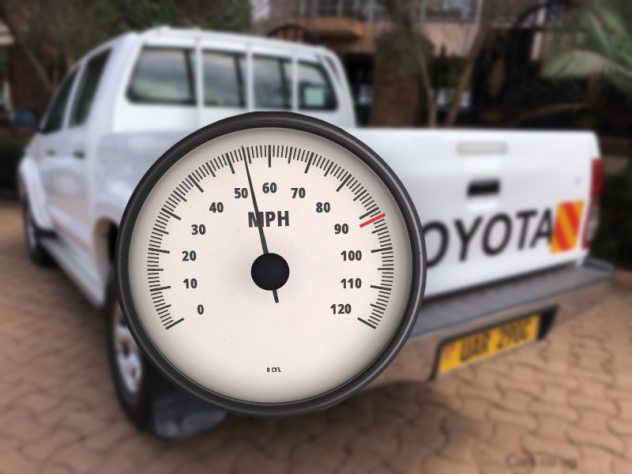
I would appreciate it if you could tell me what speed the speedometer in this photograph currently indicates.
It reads 54 mph
